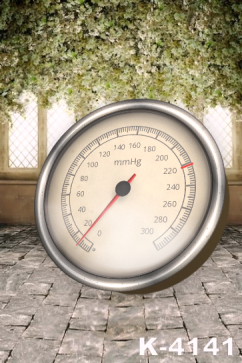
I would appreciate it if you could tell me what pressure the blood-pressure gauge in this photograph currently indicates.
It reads 10 mmHg
